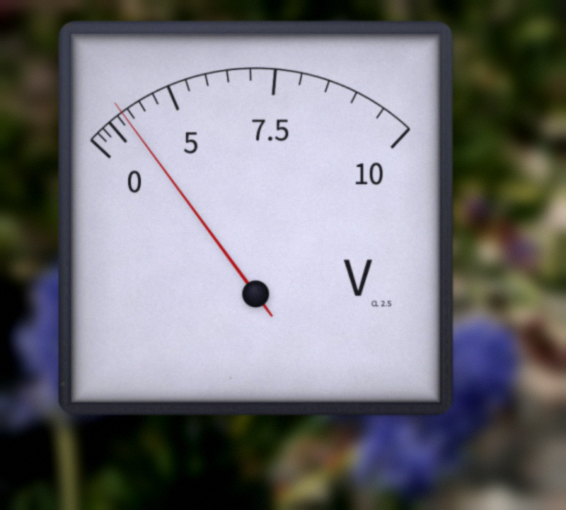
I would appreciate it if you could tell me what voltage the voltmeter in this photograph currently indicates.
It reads 3.25 V
